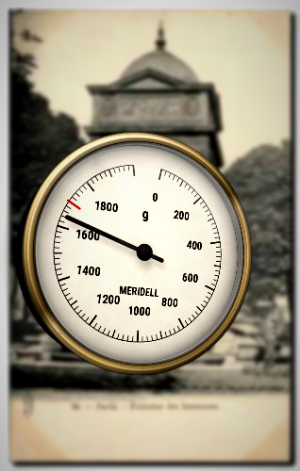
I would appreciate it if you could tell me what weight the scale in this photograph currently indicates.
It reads 1640 g
